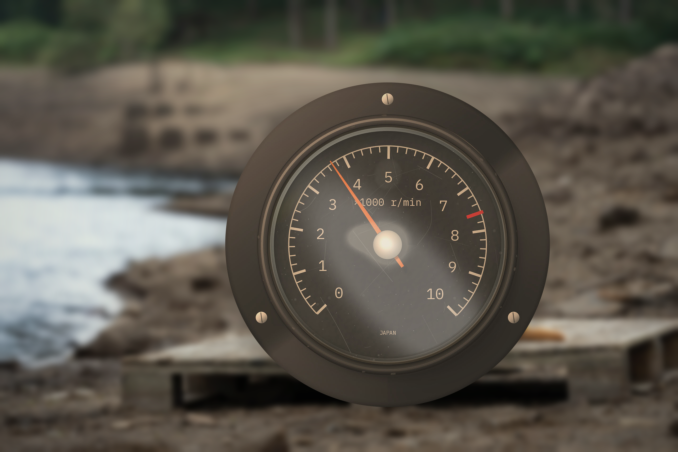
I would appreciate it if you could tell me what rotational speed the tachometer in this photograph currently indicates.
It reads 3700 rpm
